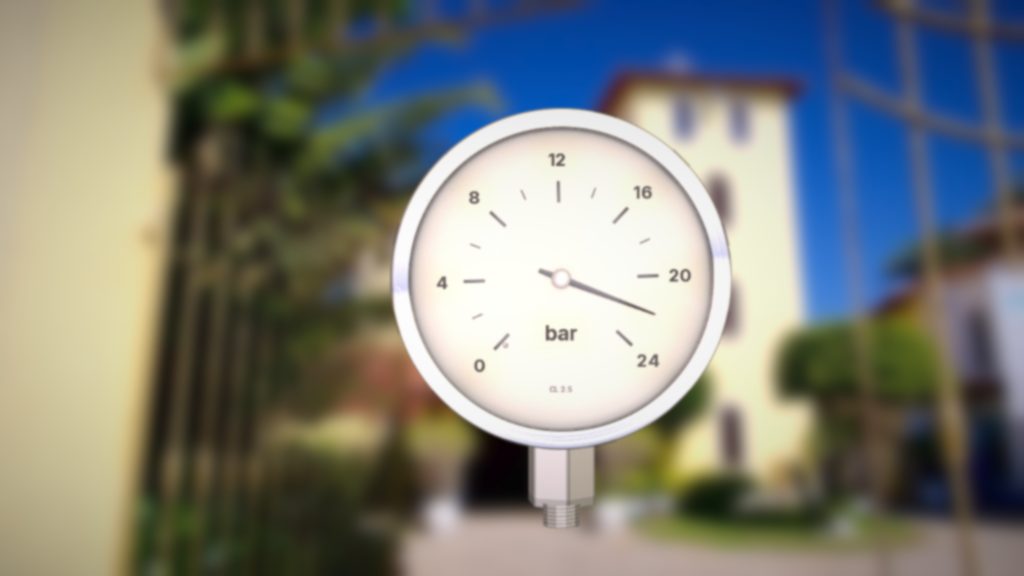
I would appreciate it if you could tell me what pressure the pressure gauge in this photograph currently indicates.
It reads 22 bar
